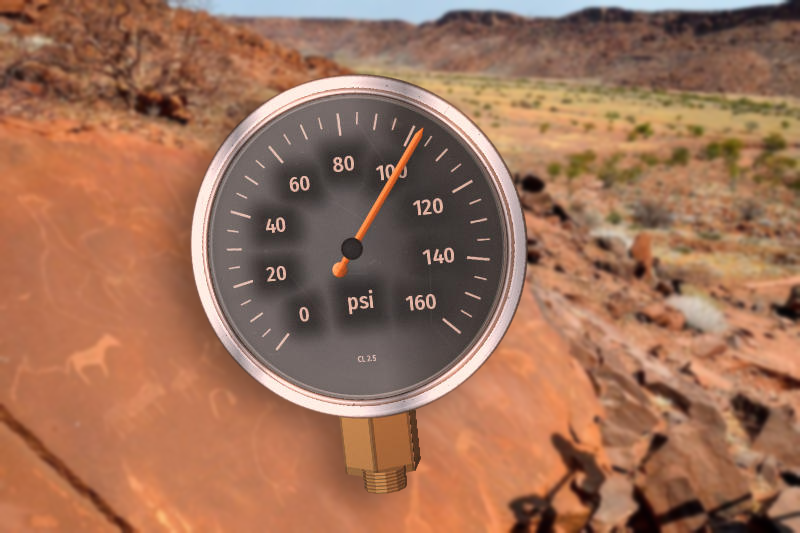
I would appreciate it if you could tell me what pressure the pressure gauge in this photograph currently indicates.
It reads 102.5 psi
